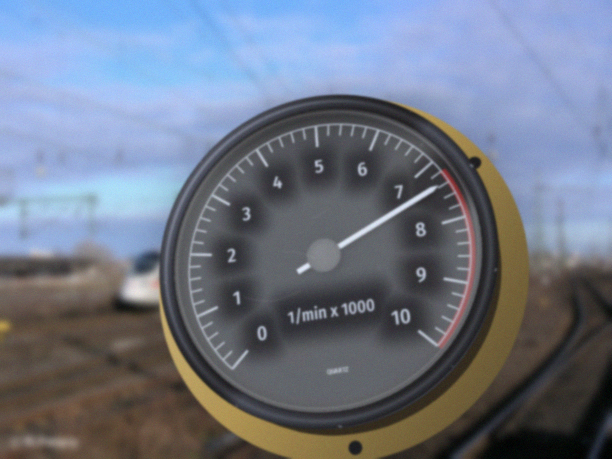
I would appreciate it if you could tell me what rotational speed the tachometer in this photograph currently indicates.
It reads 7400 rpm
